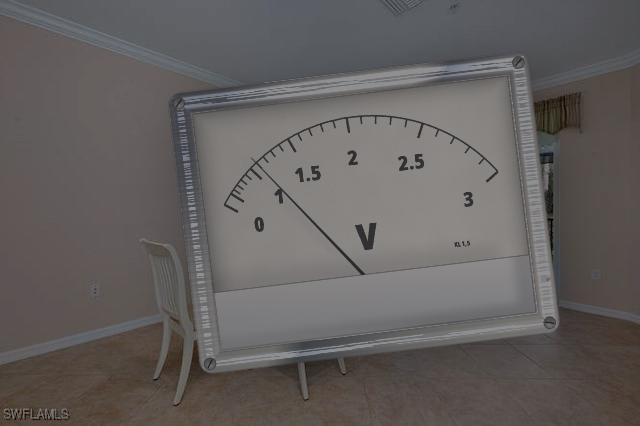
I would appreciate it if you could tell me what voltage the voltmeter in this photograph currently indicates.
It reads 1.1 V
